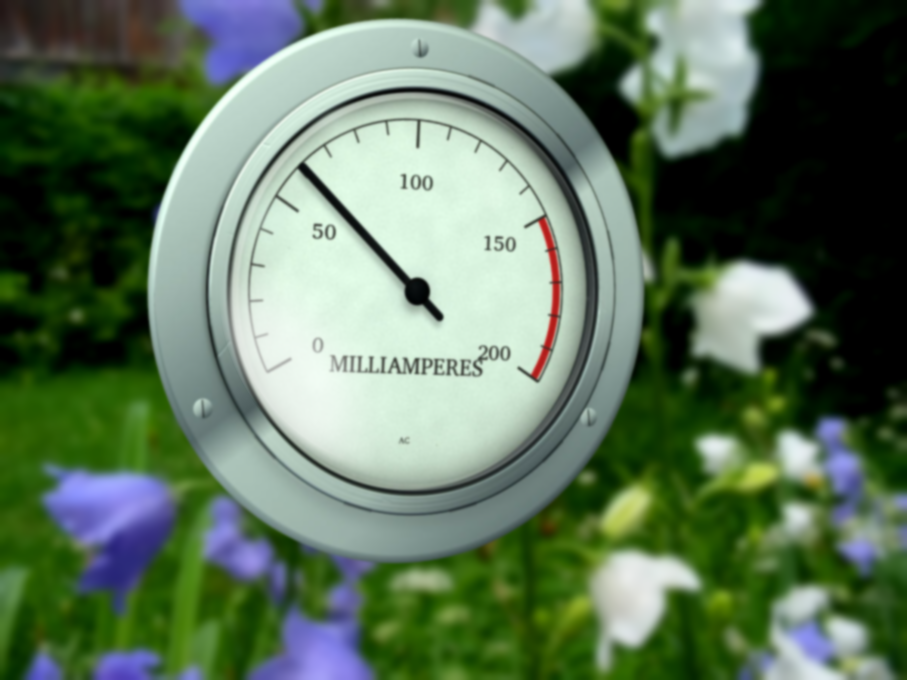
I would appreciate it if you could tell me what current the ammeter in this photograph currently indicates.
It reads 60 mA
